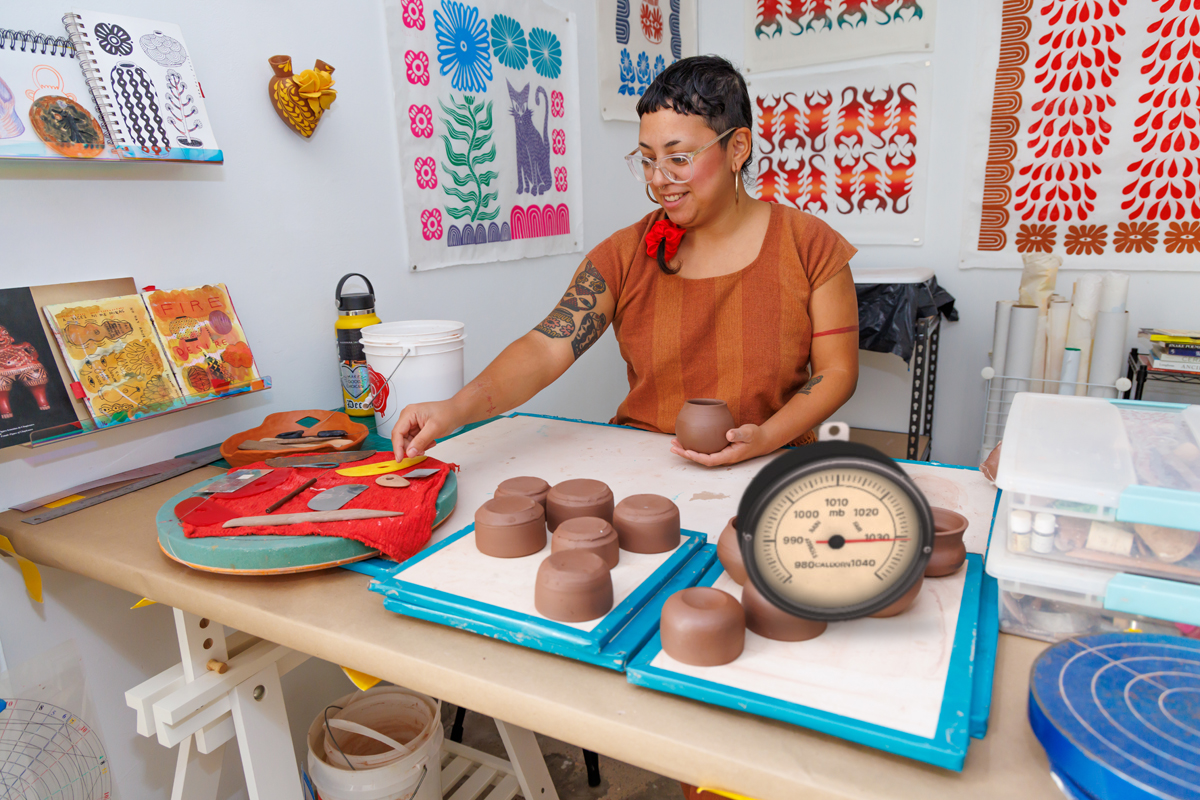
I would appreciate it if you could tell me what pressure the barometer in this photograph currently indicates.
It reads 1030 mbar
